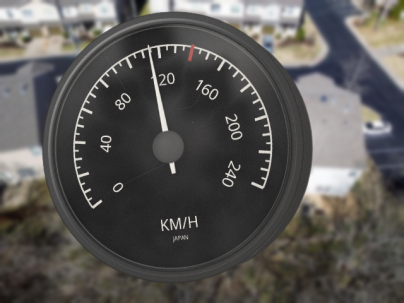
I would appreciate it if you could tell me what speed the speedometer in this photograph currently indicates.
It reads 115 km/h
